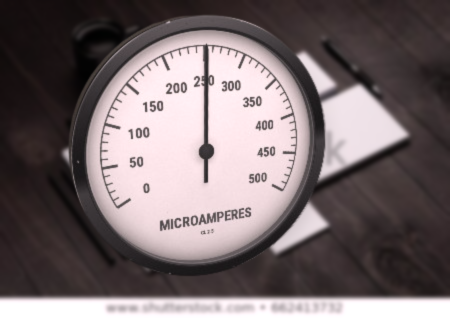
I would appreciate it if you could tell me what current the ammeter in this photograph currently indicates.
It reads 250 µA
